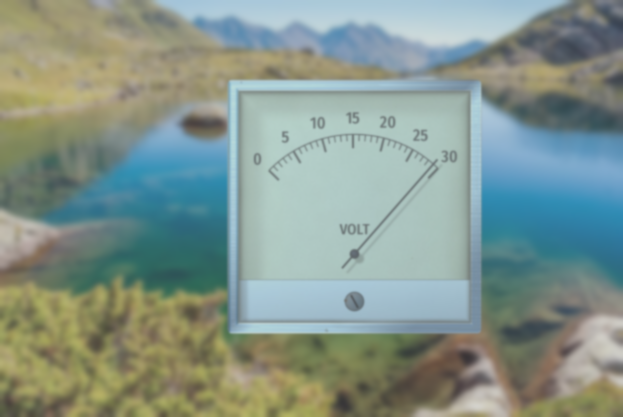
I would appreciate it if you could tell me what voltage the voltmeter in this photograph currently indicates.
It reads 29 V
